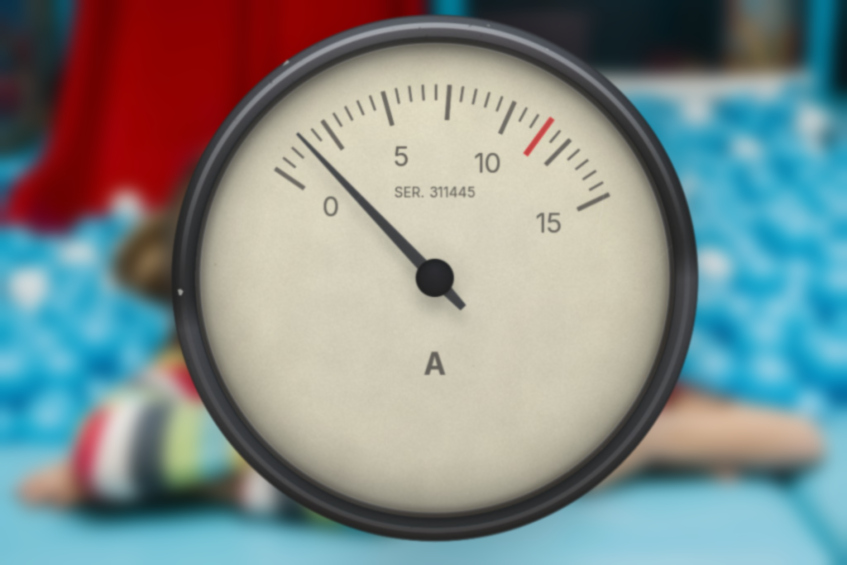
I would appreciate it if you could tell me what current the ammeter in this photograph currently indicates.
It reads 1.5 A
